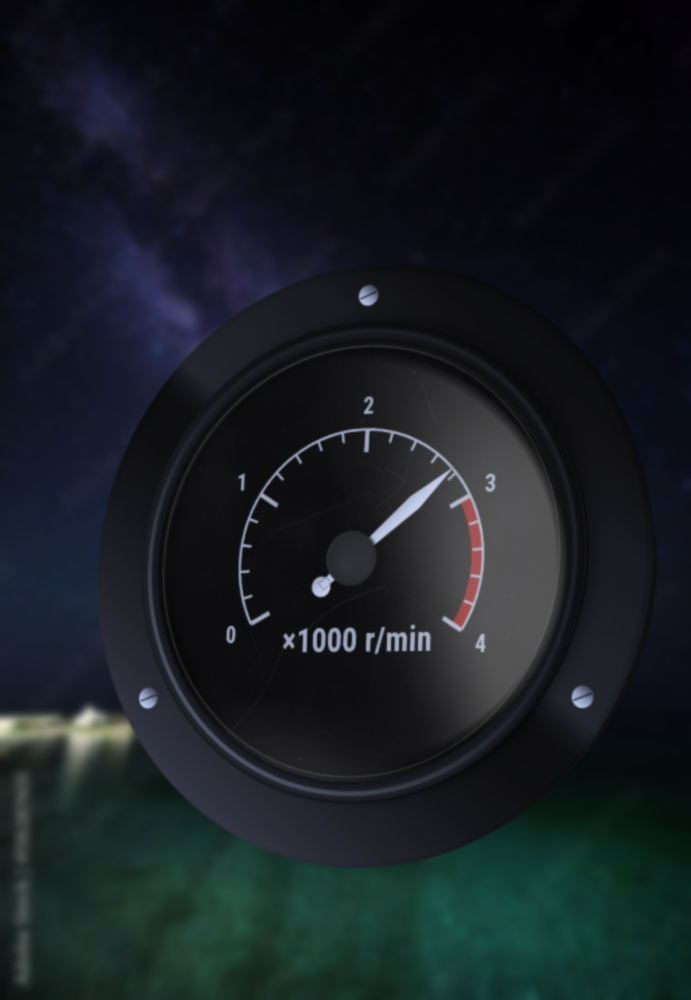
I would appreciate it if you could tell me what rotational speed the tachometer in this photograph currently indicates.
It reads 2800 rpm
